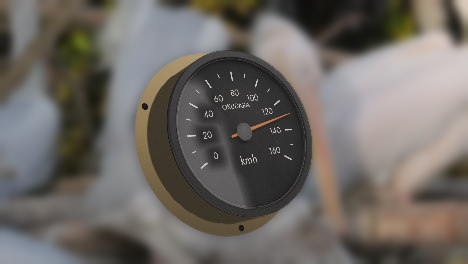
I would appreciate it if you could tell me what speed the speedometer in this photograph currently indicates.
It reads 130 km/h
